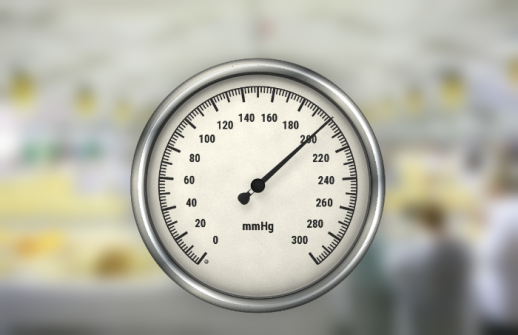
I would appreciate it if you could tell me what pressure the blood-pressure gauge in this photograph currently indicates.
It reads 200 mmHg
